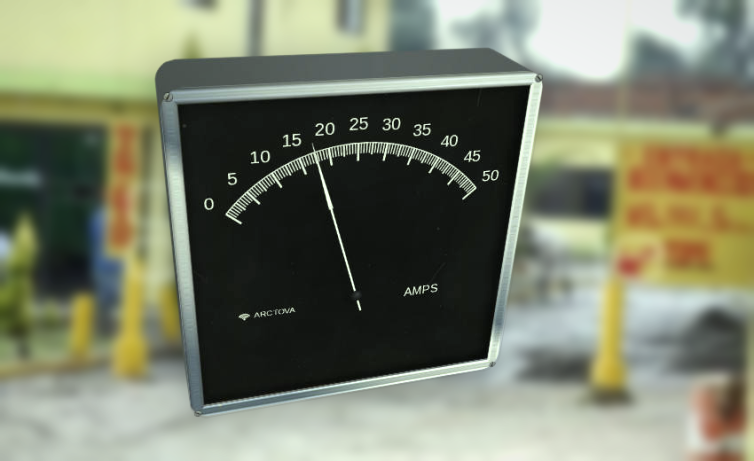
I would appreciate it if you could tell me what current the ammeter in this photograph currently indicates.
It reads 17.5 A
